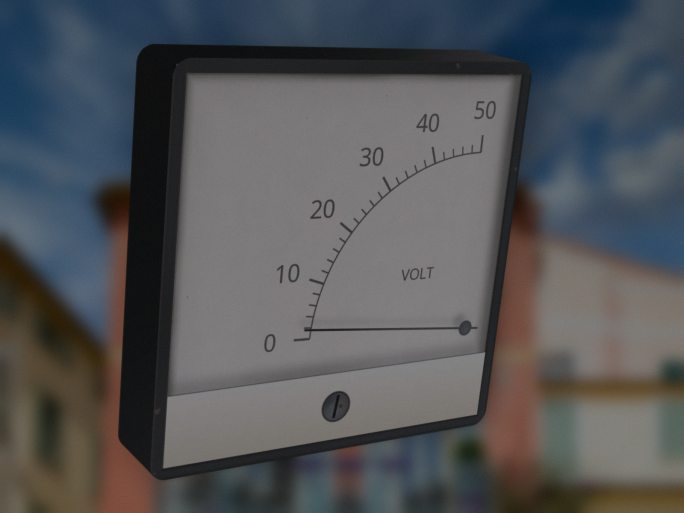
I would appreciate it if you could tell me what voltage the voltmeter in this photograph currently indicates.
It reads 2 V
